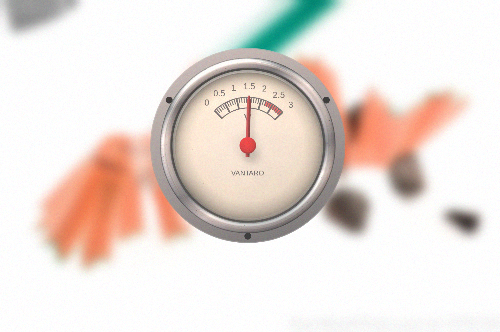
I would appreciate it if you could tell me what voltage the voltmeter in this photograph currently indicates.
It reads 1.5 V
